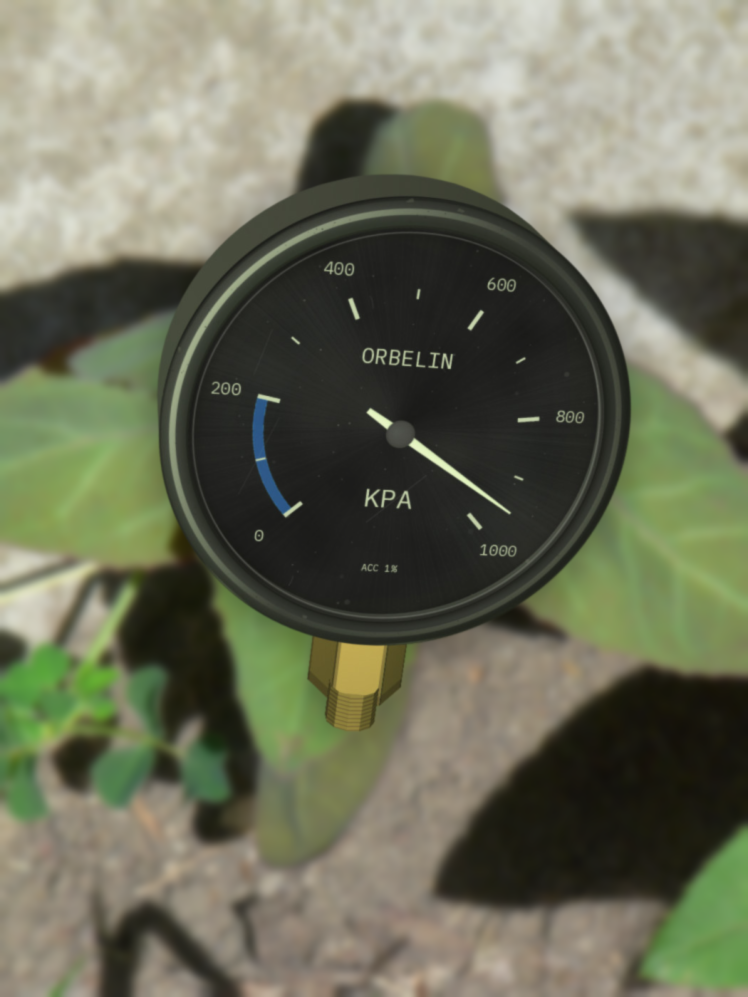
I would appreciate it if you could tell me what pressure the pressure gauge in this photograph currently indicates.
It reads 950 kPa
